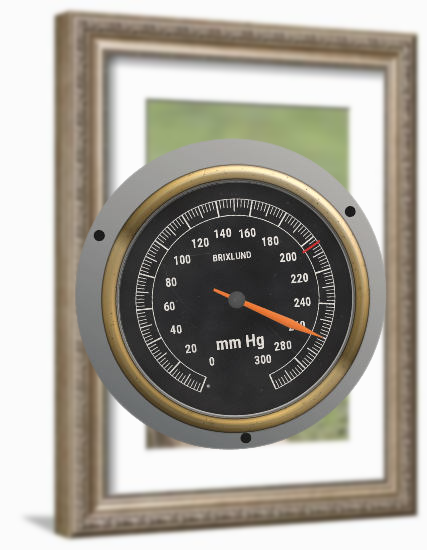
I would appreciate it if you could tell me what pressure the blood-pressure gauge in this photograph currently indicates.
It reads 260 mmHg
